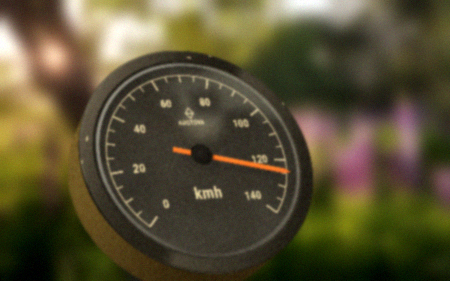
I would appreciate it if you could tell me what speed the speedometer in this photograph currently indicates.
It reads 125 km/h
